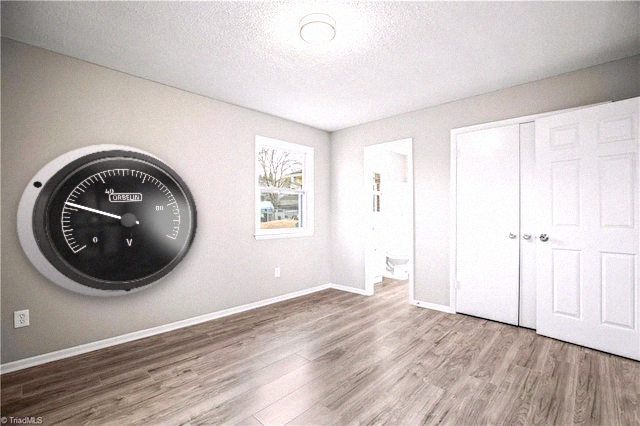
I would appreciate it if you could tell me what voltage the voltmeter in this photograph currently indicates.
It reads 22 V
